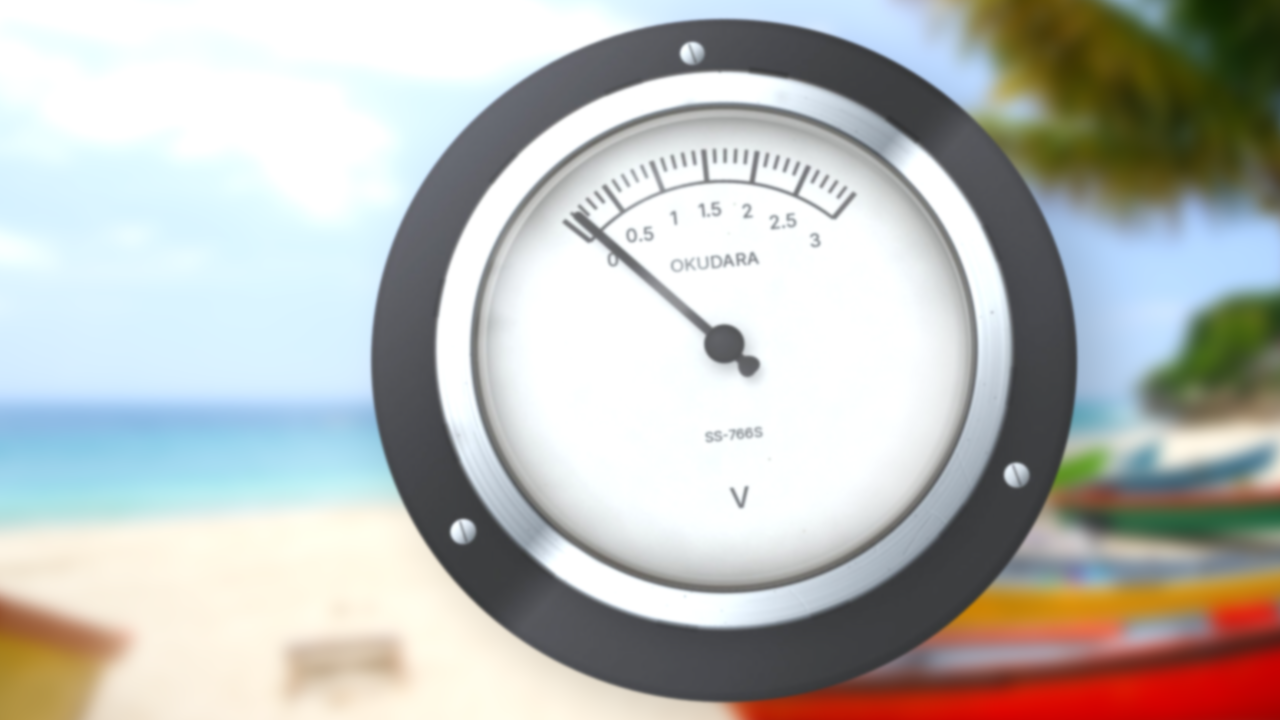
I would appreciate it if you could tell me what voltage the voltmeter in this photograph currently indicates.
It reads 0.1 V
